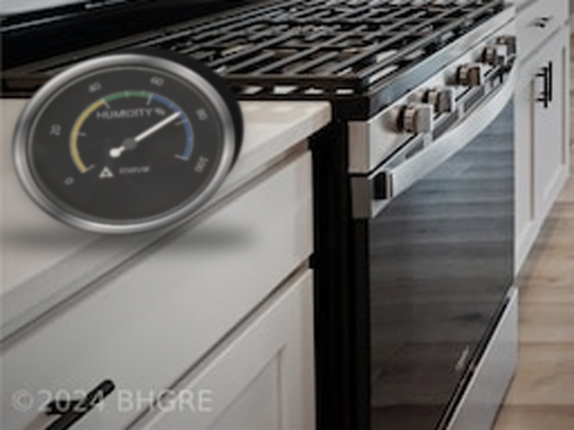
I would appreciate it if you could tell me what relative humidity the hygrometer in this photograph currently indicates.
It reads 75 %
